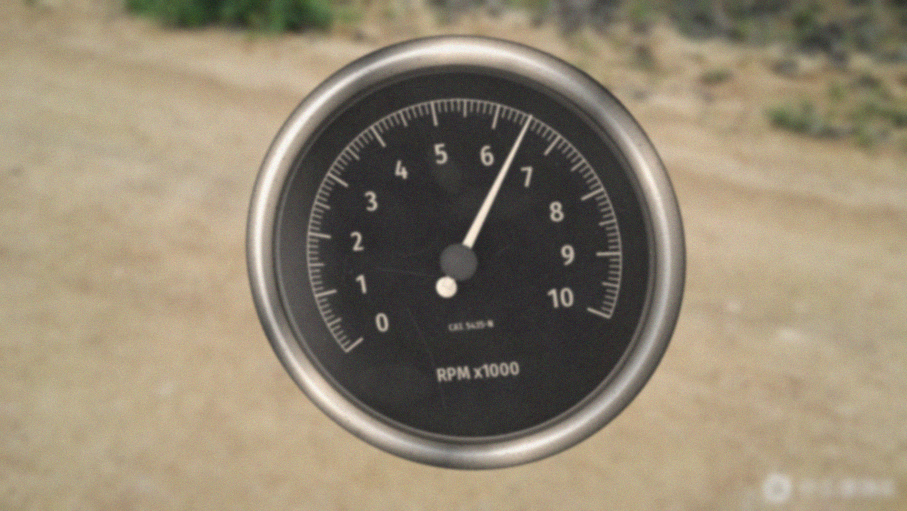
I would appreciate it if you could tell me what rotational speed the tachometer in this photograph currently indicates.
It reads 6500 rpm
